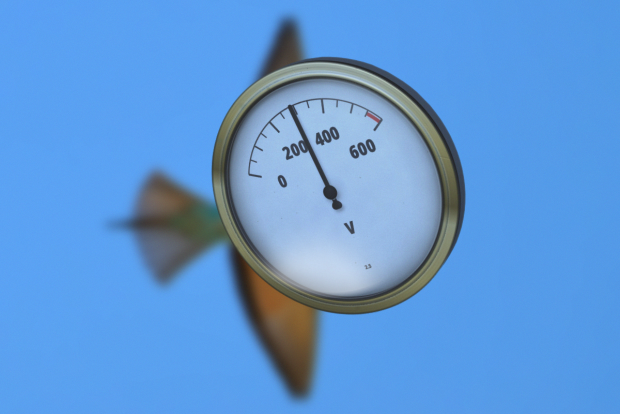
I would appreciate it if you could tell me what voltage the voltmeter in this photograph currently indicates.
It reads 300 V
